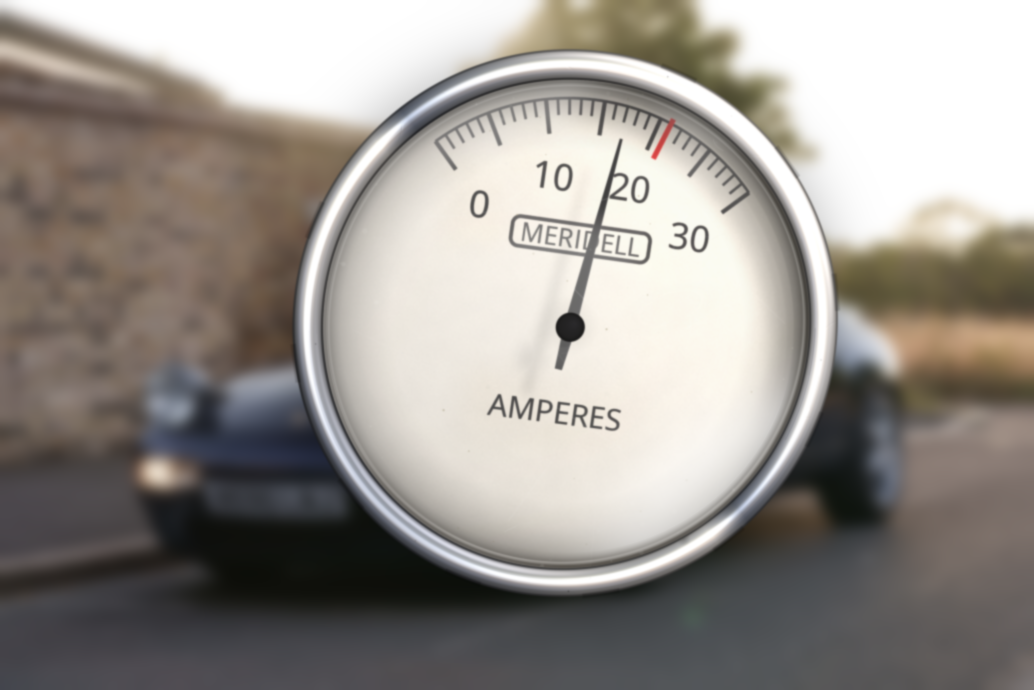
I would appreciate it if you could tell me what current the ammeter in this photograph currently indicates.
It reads 17 A
